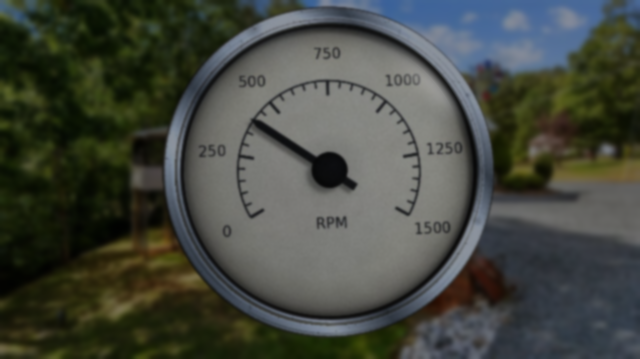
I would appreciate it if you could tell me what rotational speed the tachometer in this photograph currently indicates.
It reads 400 rpm
